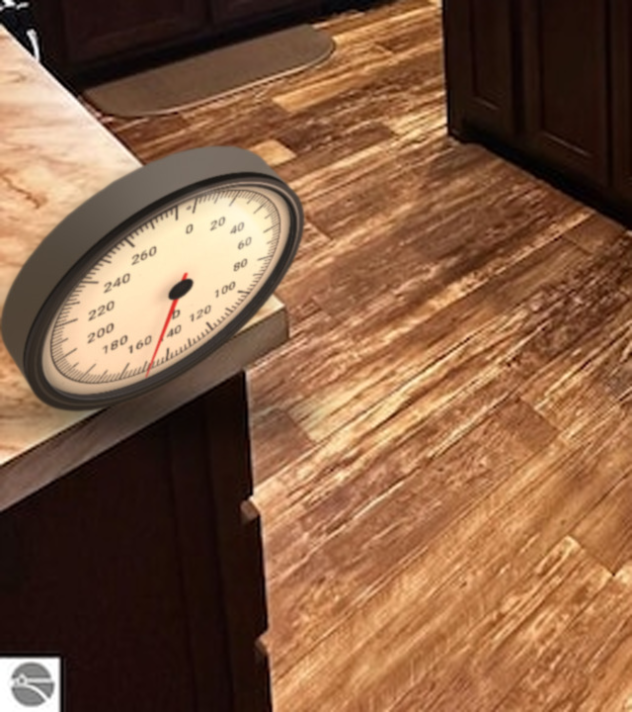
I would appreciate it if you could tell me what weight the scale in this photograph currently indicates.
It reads 150 lb
